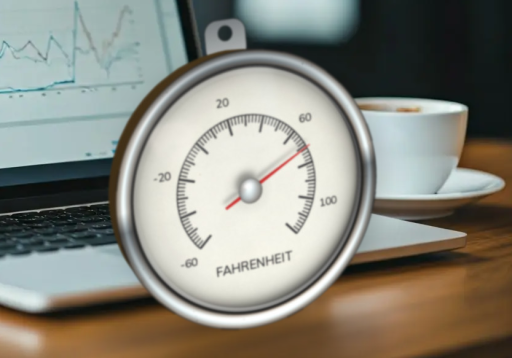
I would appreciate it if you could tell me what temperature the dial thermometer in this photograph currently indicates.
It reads 70 °F
